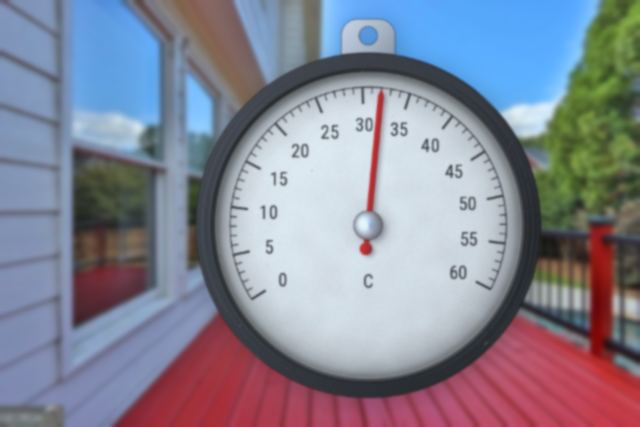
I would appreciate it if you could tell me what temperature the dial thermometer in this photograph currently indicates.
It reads 32 °C
